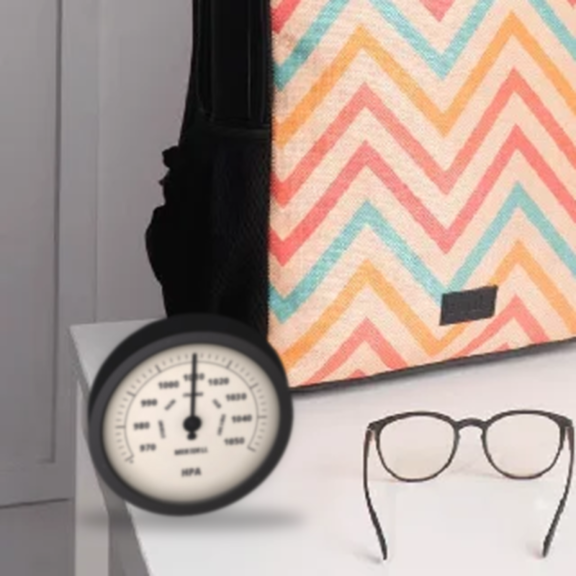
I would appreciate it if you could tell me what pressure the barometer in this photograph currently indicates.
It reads 1010 hPa
